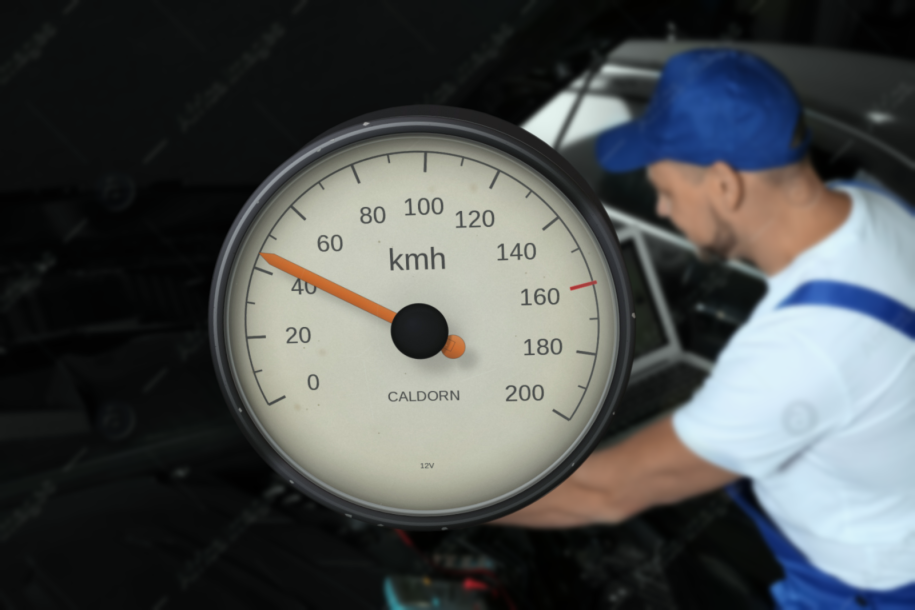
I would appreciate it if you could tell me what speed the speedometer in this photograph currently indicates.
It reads 45 km/h
